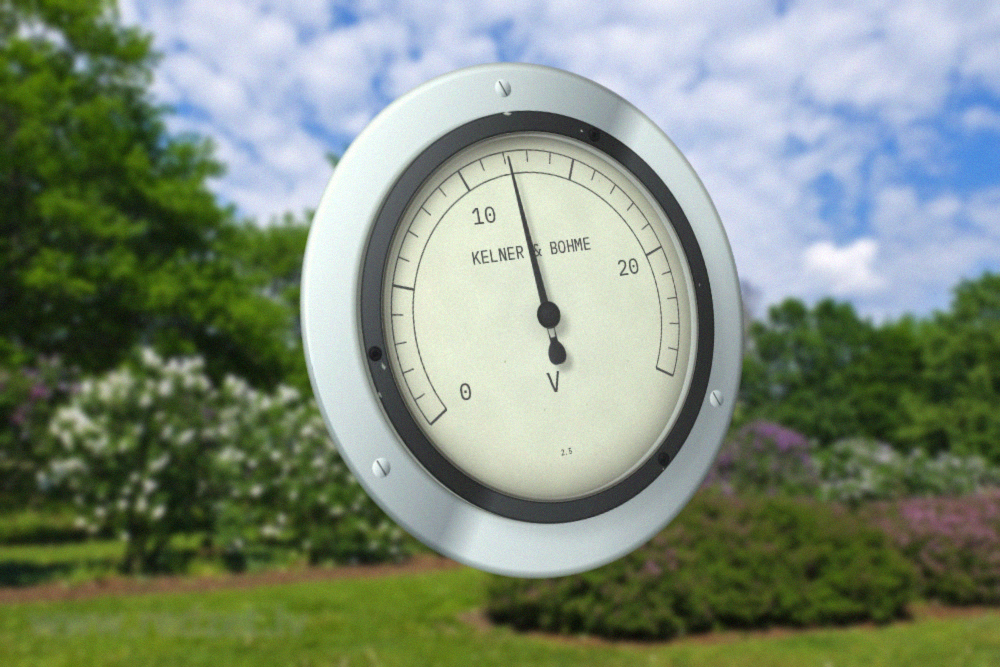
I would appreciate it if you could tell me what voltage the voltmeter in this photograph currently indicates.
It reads 12 V
